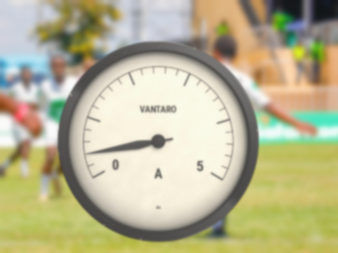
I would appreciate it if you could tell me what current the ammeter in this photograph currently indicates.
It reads 0.4 A
